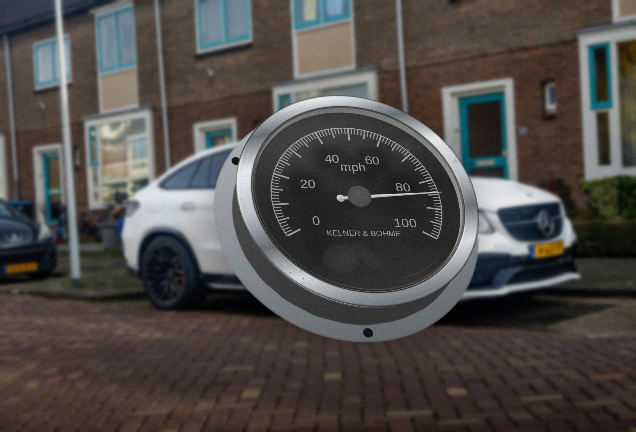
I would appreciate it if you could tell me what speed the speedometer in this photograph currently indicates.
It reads 85 mph
